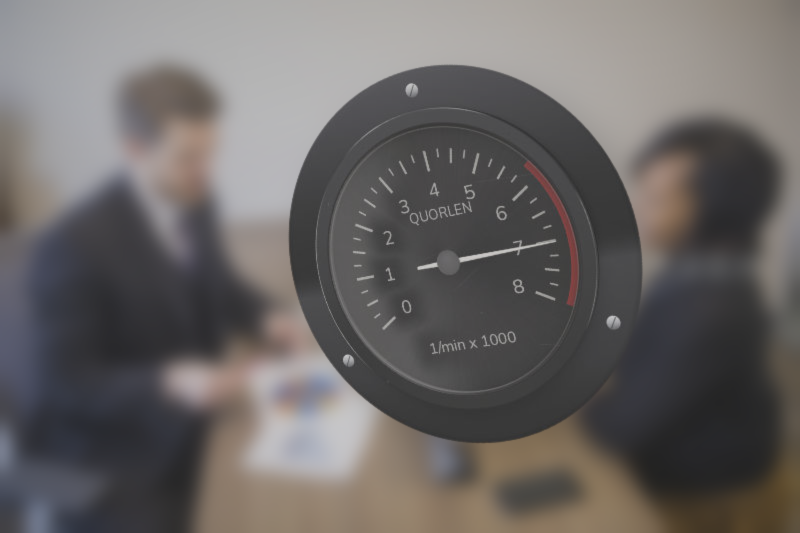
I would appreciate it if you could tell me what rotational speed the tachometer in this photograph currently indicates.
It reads 7000 rpm
